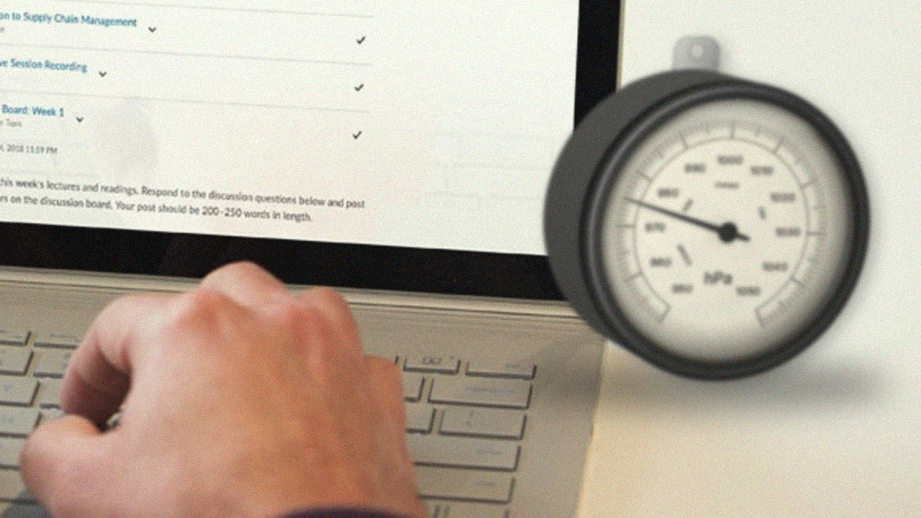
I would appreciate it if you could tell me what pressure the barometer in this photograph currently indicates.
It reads 975 hPa
